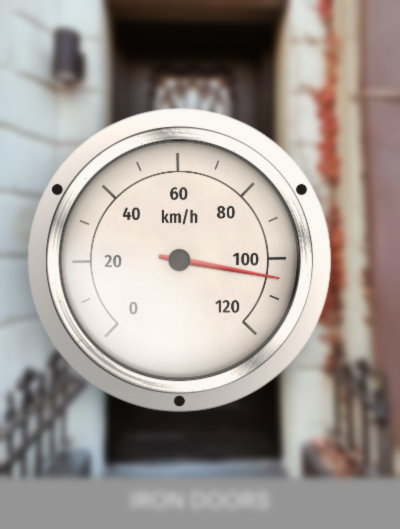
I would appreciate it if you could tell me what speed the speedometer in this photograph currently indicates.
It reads 105 km/h
